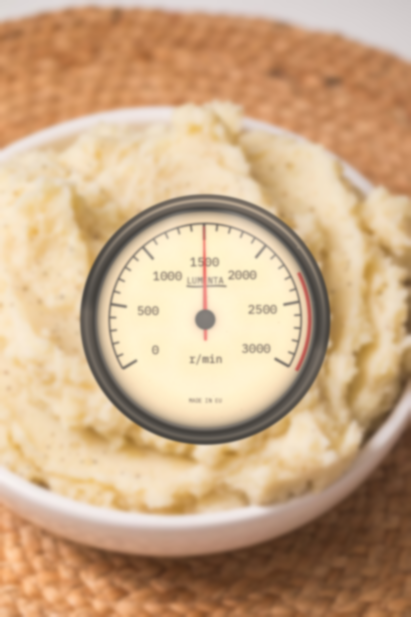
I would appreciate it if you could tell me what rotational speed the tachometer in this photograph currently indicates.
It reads 1500 rpm
